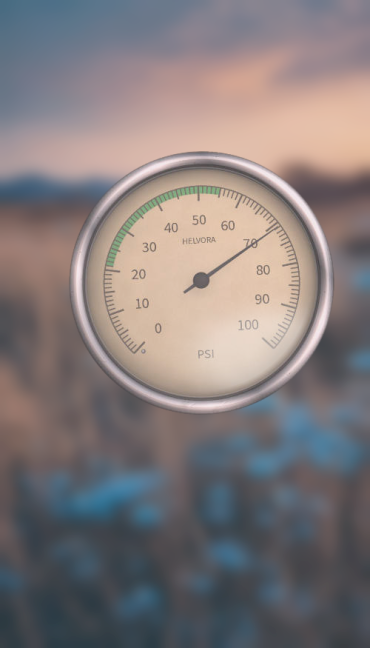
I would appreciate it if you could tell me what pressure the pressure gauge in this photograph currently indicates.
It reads 71 psi
